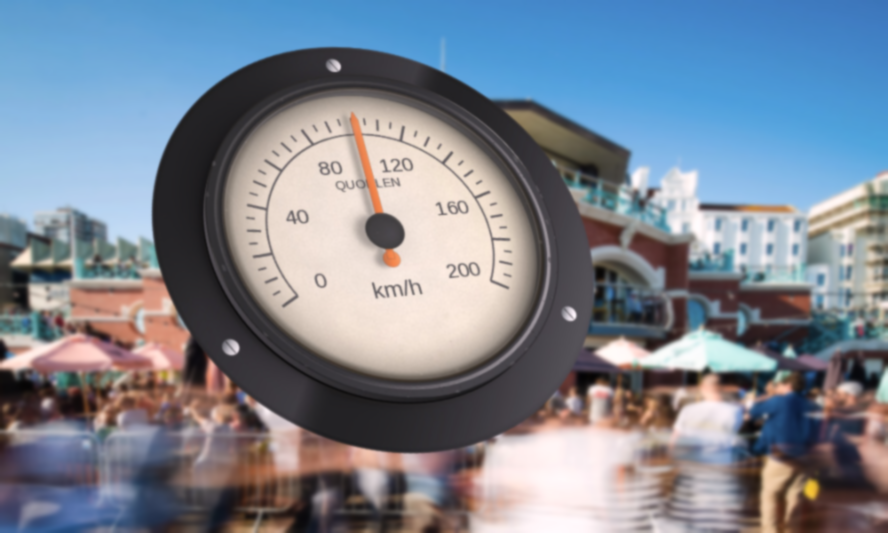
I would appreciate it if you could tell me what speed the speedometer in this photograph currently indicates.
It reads 100 km/h
